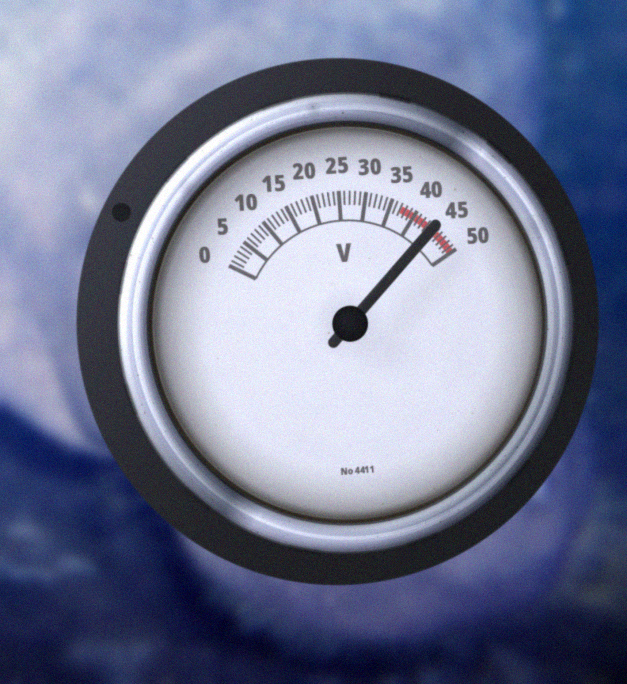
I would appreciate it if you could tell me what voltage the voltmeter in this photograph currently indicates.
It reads 44 V
